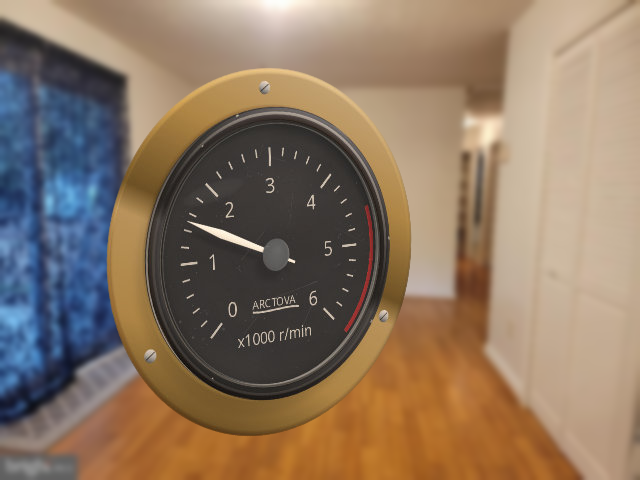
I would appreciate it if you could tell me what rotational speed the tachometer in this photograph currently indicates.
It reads 1500 rpm
